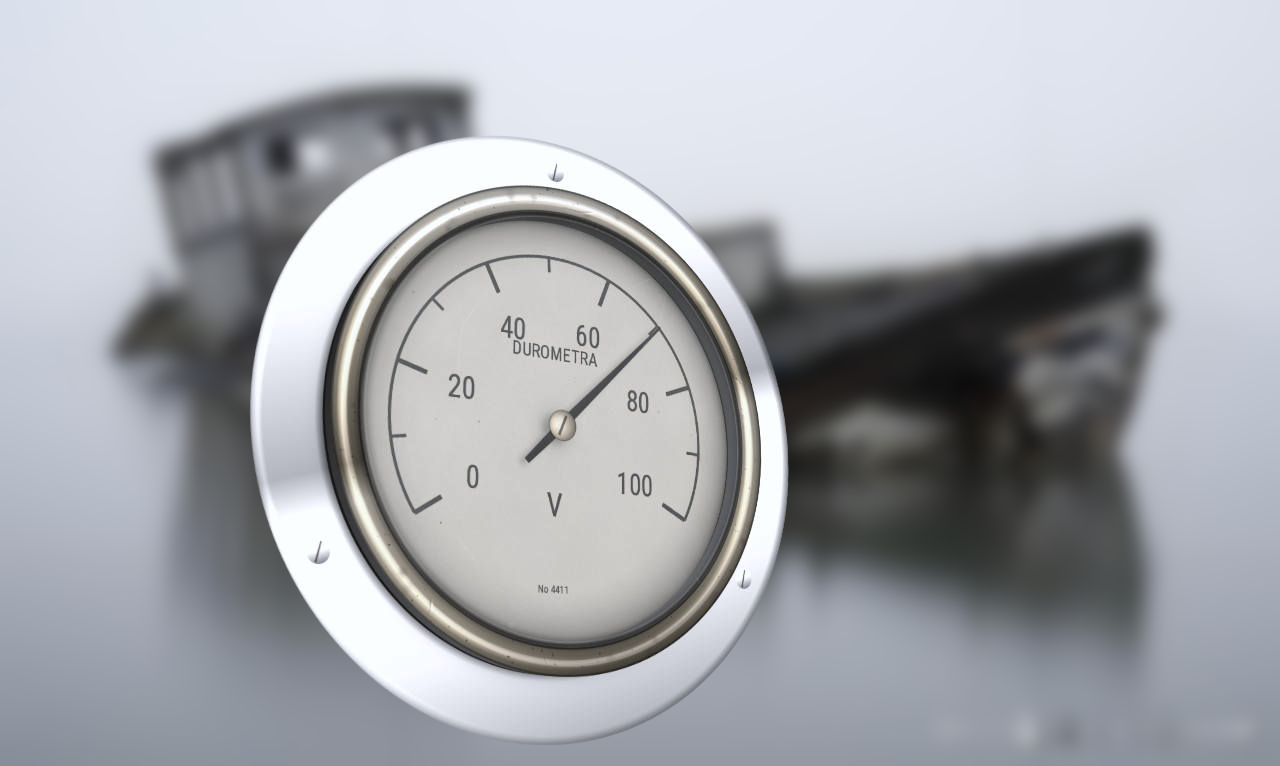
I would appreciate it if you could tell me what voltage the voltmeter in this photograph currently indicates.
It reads 70 V
